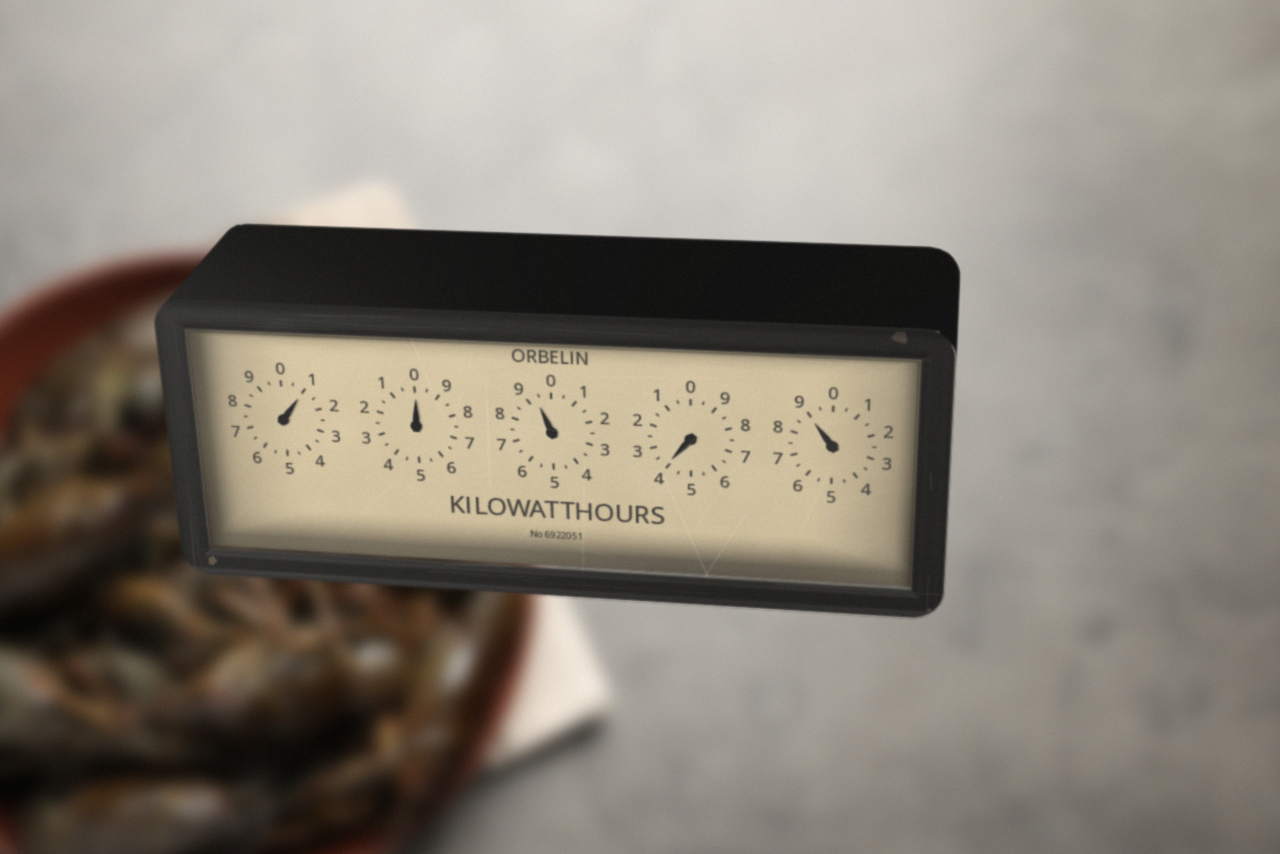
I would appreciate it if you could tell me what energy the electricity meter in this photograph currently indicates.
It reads 9939 kWh
